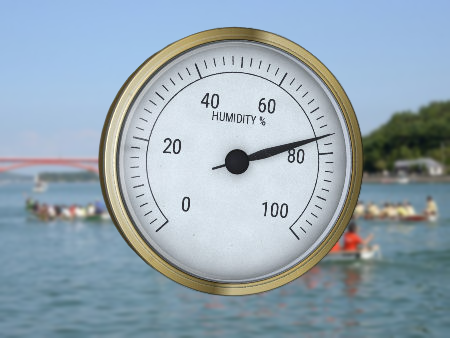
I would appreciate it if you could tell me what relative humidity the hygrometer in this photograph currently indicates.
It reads 76 %
